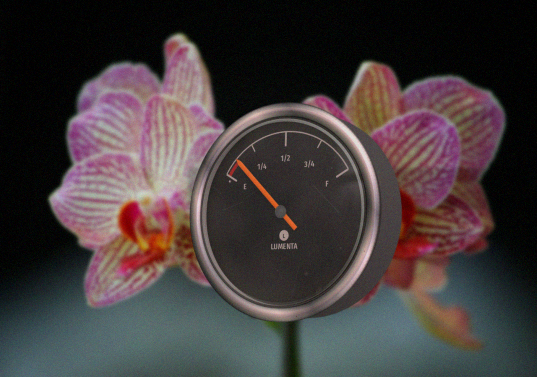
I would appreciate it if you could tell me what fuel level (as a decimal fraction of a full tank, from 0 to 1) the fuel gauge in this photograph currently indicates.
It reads 0.125
